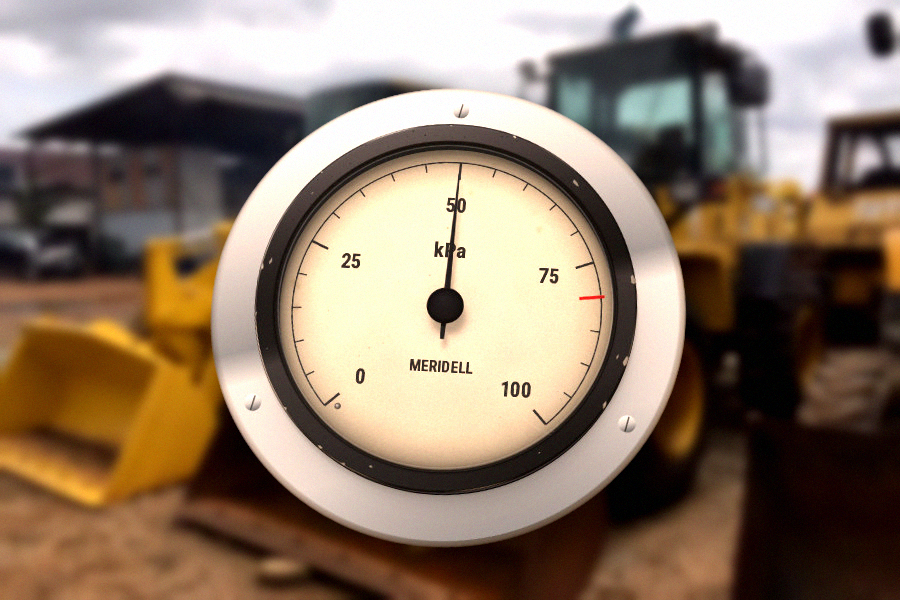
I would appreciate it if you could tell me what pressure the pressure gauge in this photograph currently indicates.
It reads 50 kPa
